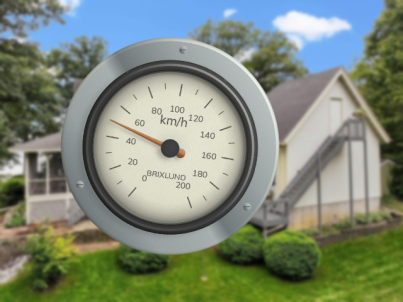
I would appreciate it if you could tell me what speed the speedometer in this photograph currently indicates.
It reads 50 km/h
